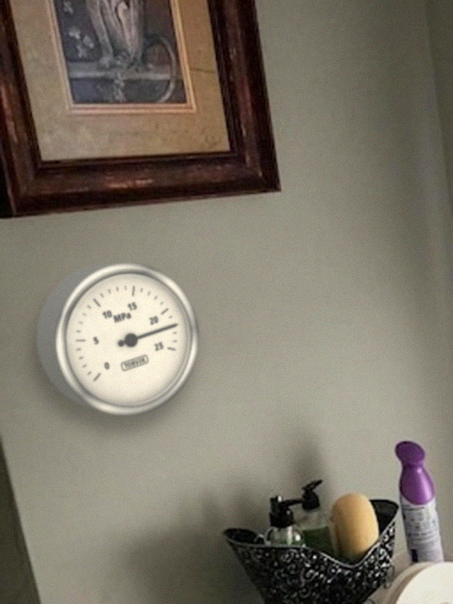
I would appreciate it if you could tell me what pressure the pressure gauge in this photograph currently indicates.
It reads 22 MPa
